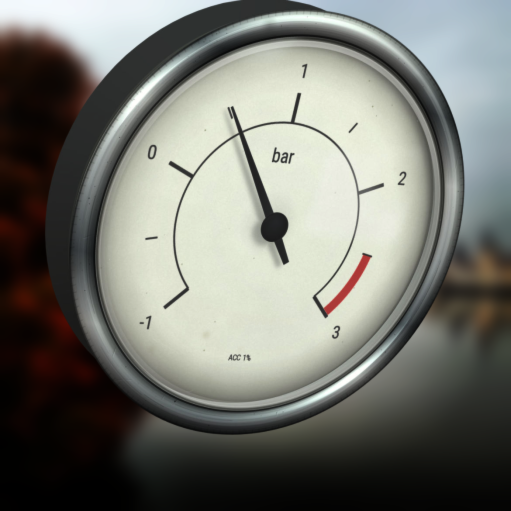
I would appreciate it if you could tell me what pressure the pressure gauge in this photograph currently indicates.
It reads 0.5 bar
